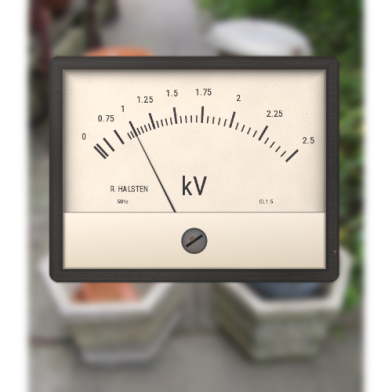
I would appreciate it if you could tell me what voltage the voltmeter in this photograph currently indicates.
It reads 1 kV
